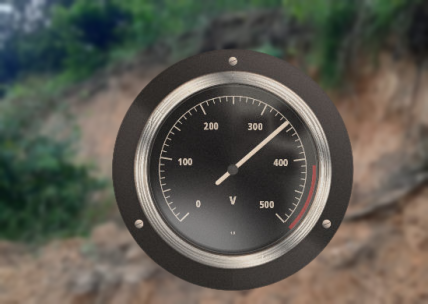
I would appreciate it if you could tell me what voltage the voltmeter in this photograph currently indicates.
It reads 340 V
